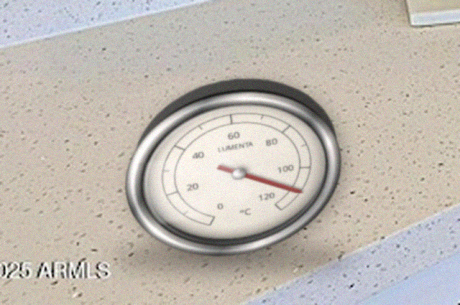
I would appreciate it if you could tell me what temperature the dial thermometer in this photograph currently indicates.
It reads 110 °C
